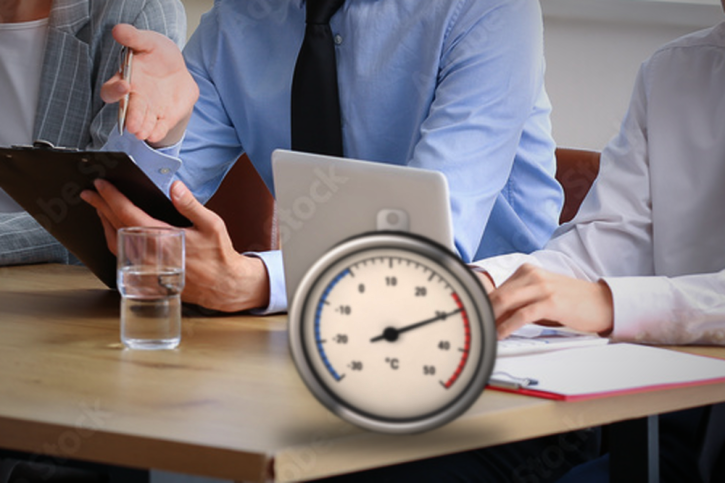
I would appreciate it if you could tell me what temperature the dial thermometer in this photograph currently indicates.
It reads 30 °C
